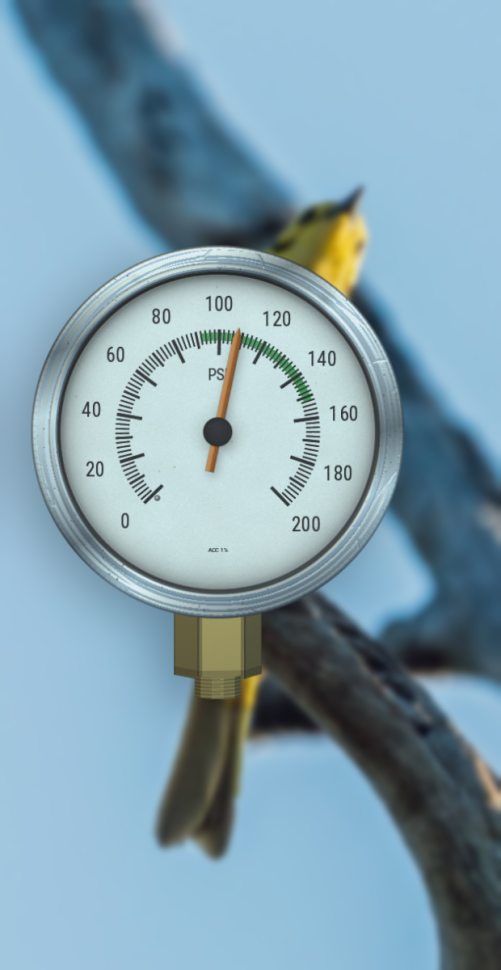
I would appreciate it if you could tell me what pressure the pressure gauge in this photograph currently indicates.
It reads 108 psi
